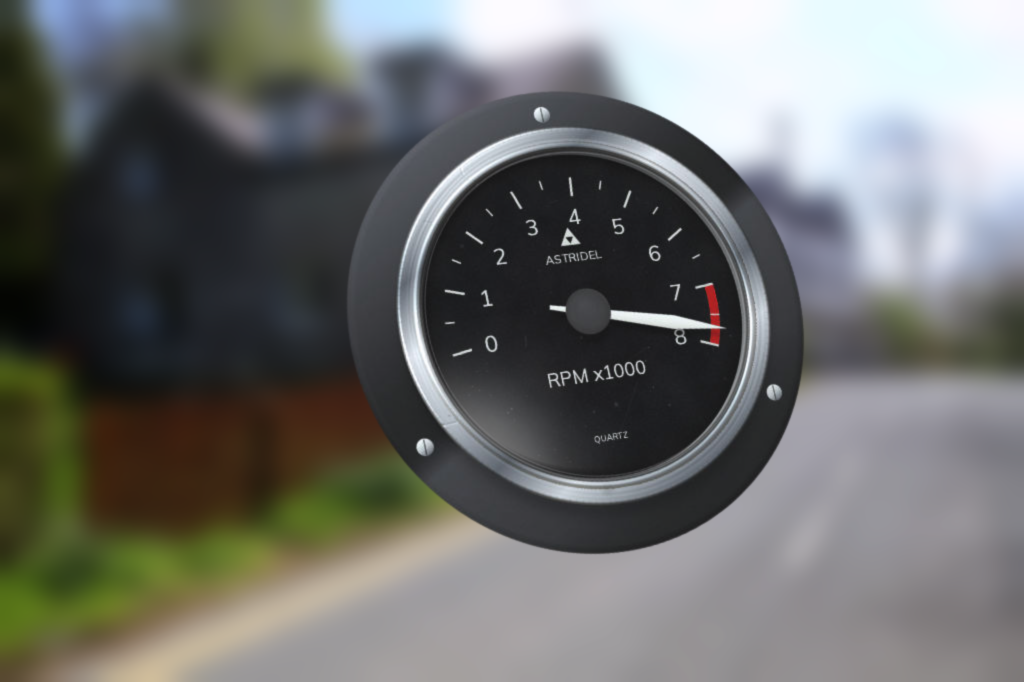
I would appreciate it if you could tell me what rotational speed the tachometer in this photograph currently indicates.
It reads 7750 rpm
